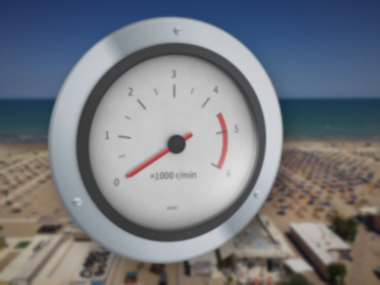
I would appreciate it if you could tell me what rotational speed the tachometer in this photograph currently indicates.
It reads 0 rpm
